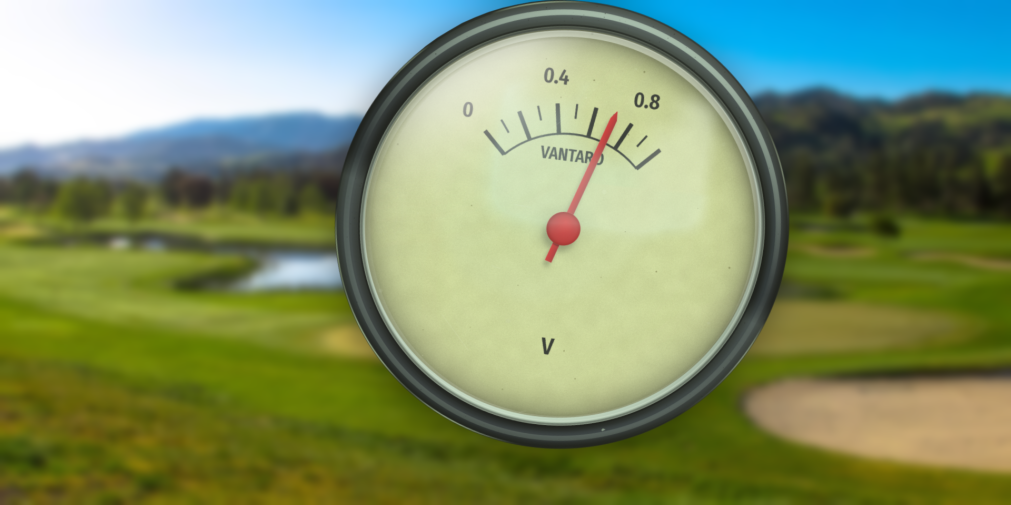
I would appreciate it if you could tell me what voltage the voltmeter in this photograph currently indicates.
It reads 0.7 V
